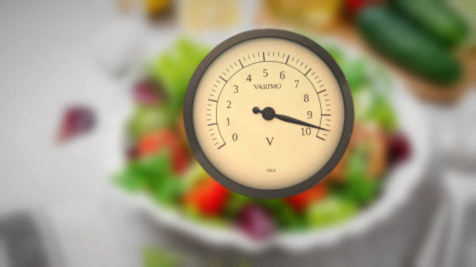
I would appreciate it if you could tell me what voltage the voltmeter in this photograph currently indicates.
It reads 9.6 V
